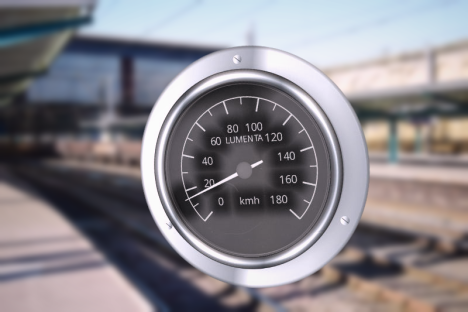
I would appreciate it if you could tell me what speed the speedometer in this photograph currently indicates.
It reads 15 km/h
